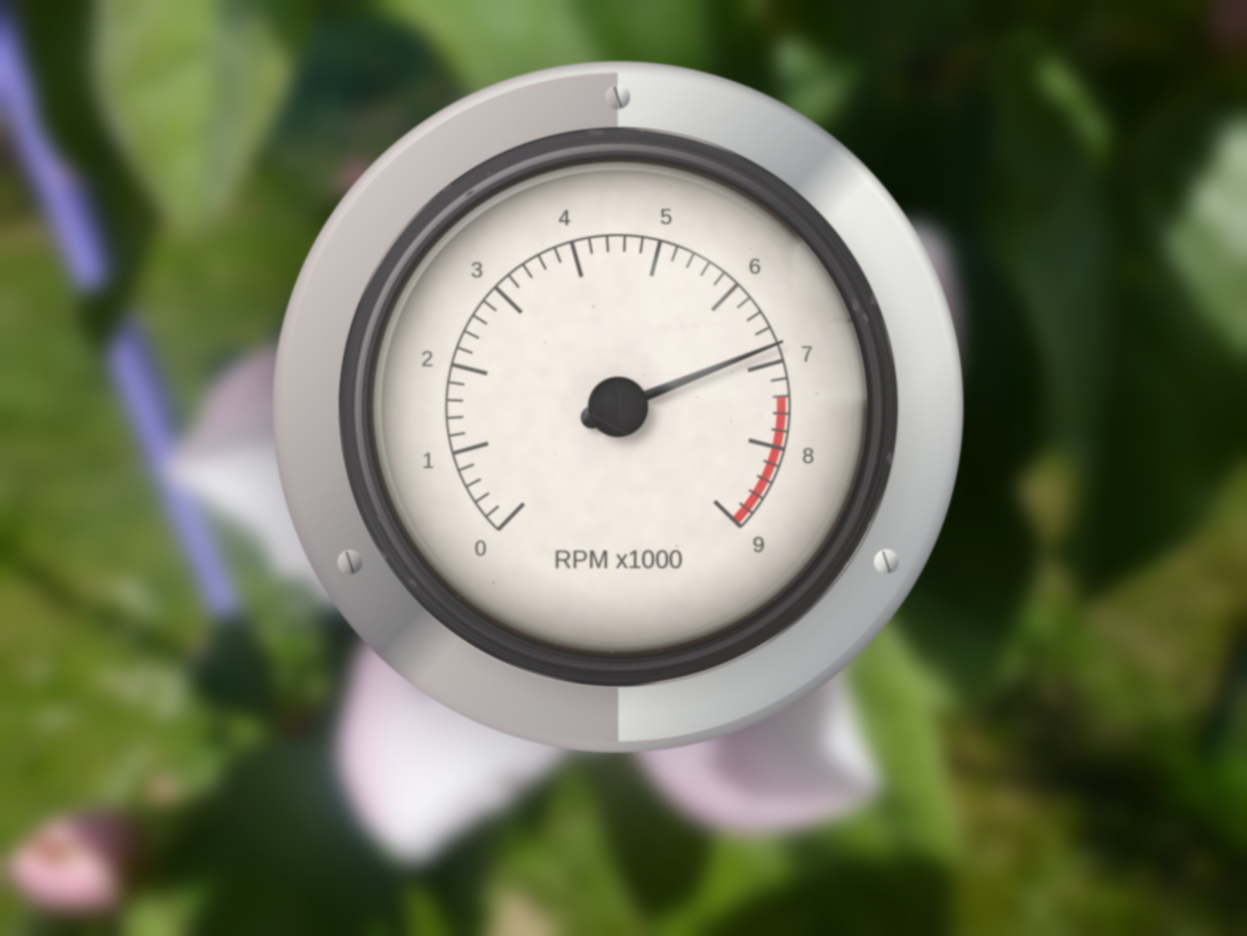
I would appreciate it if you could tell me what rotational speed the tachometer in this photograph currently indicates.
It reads 6800 rpm
